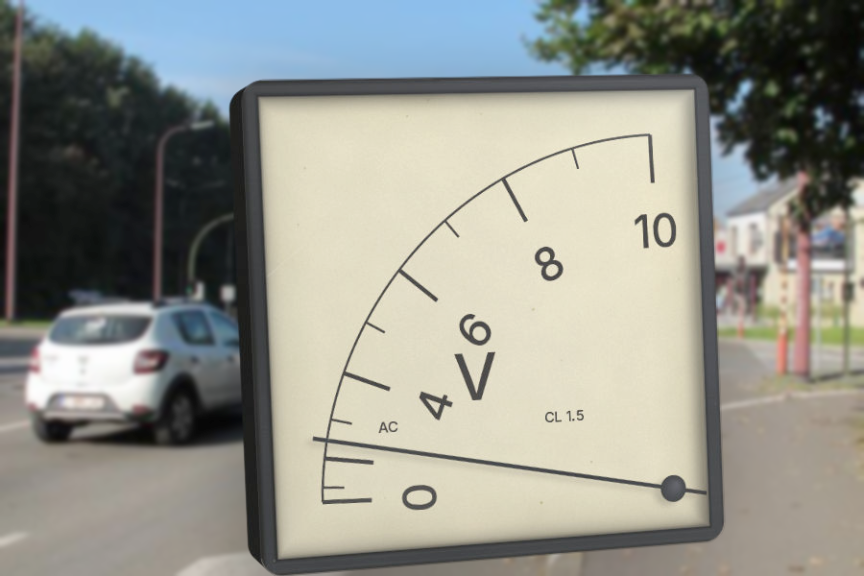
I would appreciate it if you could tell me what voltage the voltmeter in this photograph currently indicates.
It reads 2.5 V
